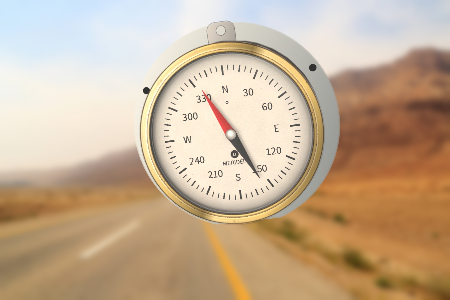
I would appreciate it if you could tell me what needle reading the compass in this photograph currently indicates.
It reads 335 °
